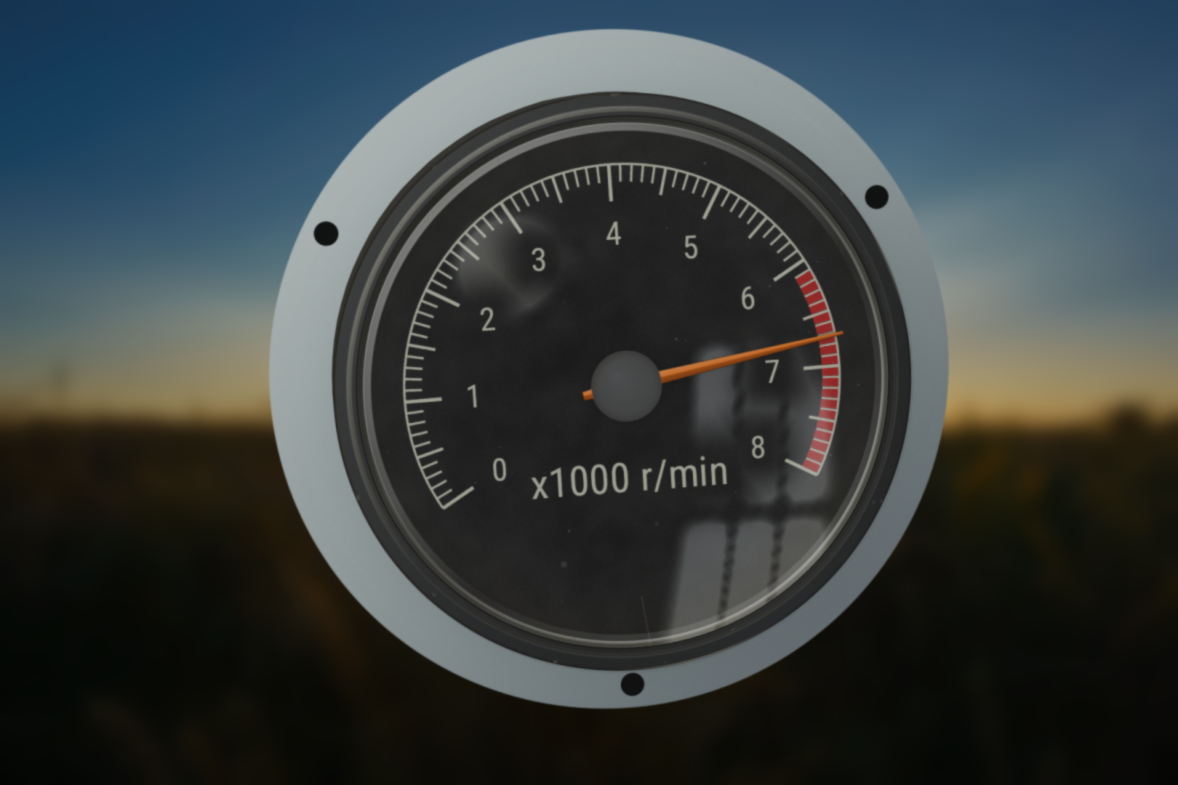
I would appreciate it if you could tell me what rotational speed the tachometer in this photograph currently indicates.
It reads 6700 rpm
